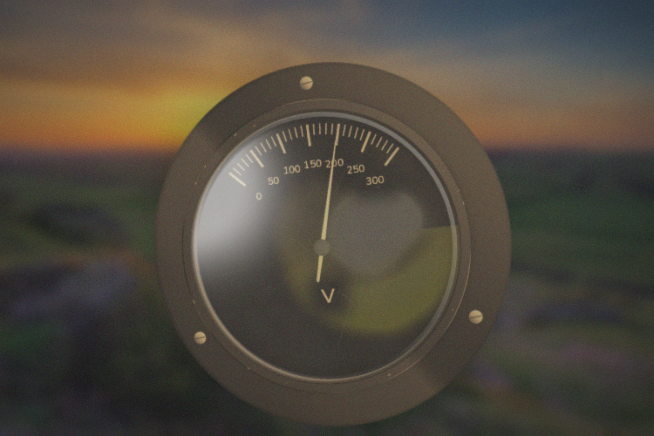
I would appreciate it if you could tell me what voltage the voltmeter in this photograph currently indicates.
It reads 200 V
